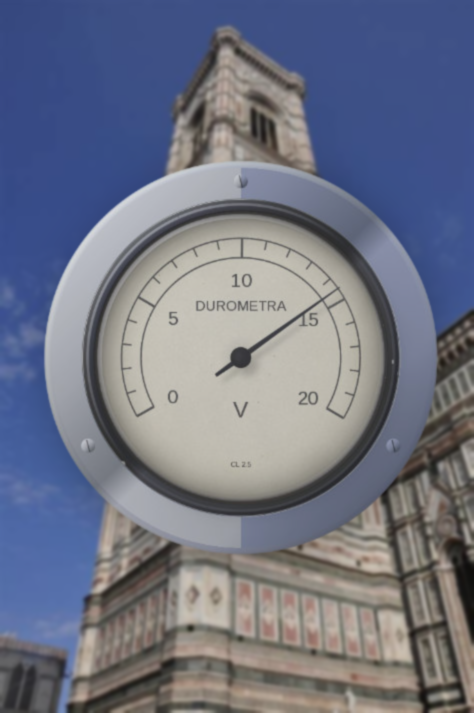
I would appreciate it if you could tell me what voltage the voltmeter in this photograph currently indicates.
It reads 14.5 V
